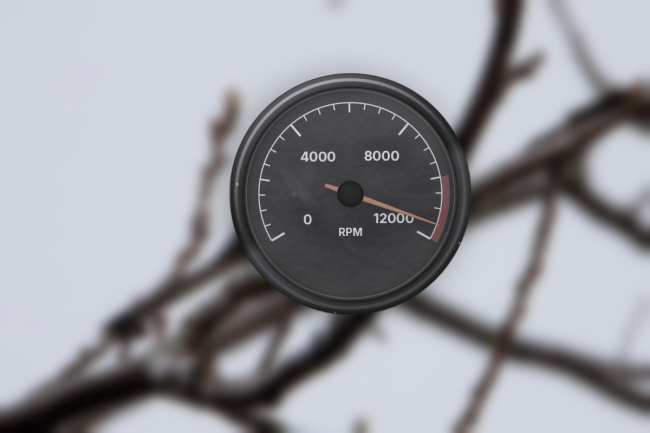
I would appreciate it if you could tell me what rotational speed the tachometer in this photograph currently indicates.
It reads 11500 rpm
